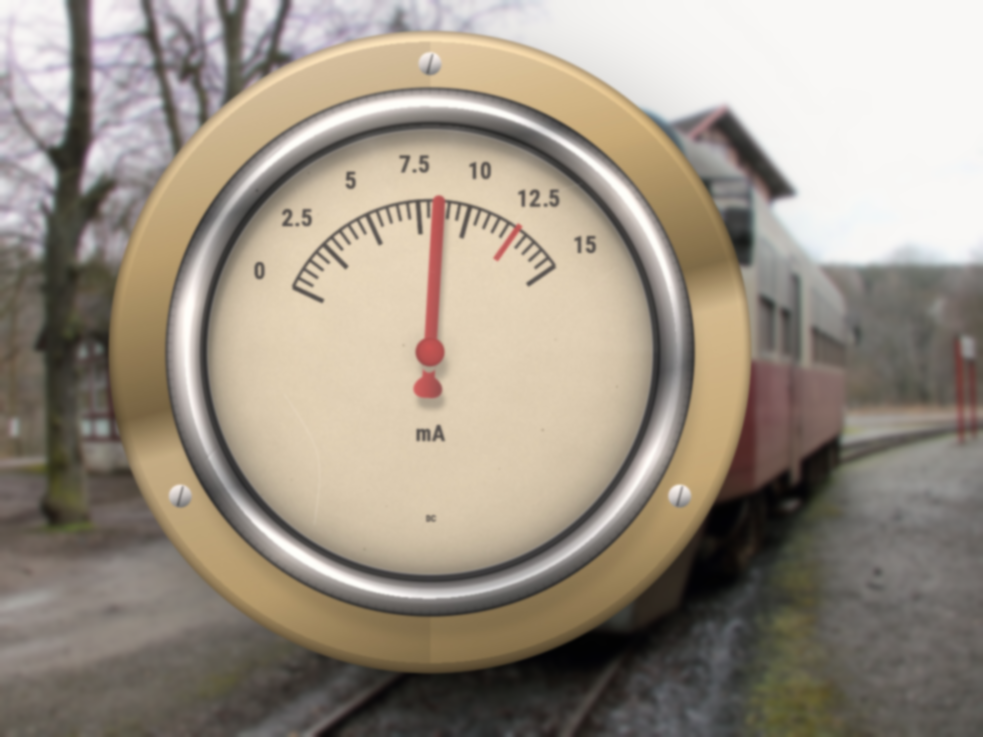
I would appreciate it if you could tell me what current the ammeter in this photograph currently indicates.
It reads 8.5 mA
